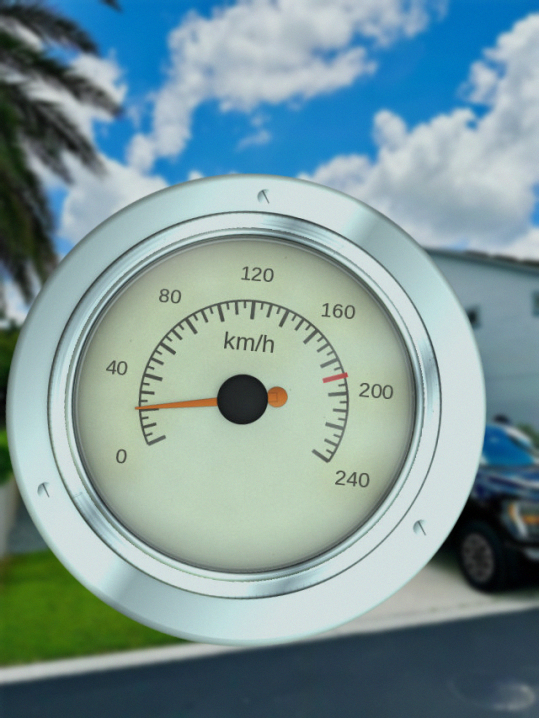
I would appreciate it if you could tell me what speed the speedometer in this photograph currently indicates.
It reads 20 km/h
